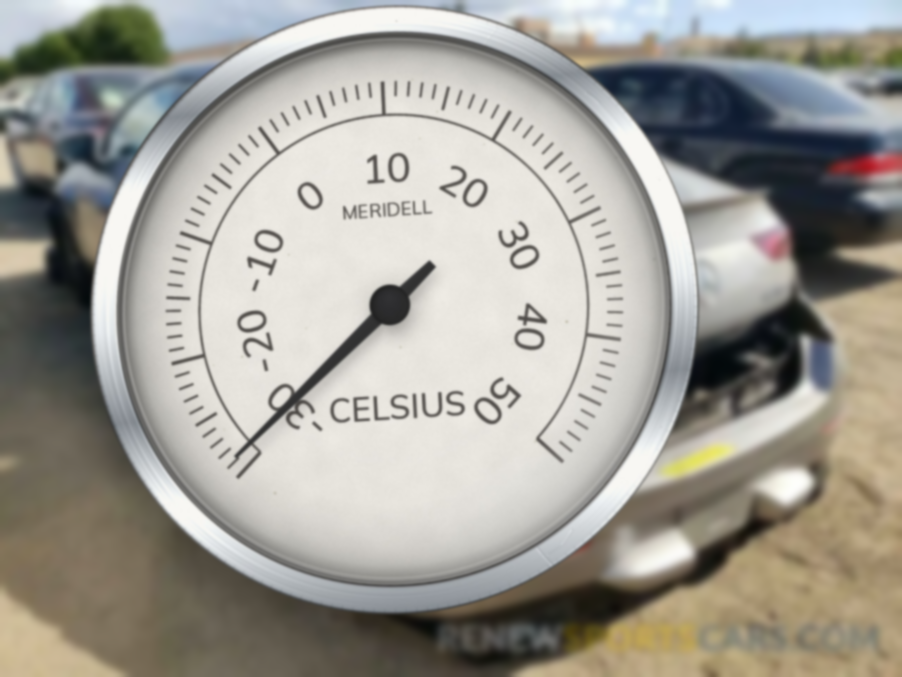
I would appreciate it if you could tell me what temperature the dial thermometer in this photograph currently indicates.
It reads -29 °C
